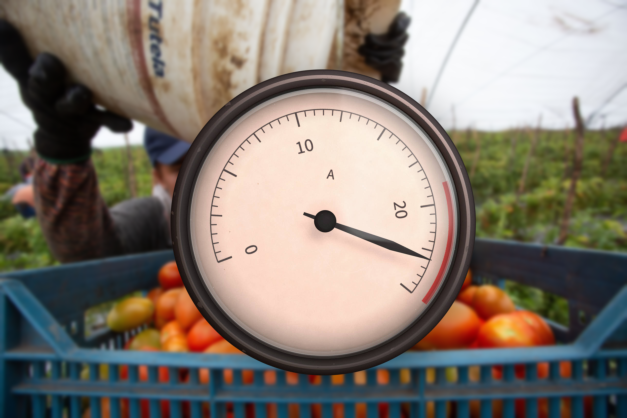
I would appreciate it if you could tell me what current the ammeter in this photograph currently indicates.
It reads 23 A
